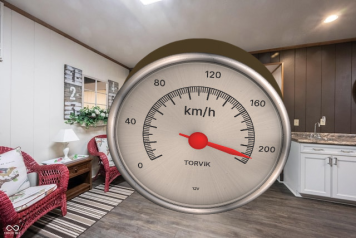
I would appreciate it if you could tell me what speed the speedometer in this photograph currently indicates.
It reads 210 km/h
